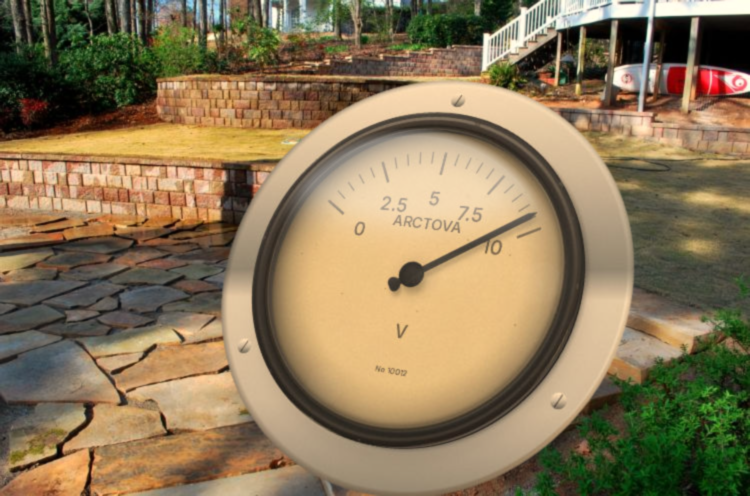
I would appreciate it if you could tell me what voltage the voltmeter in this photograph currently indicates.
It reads 9.5 V
